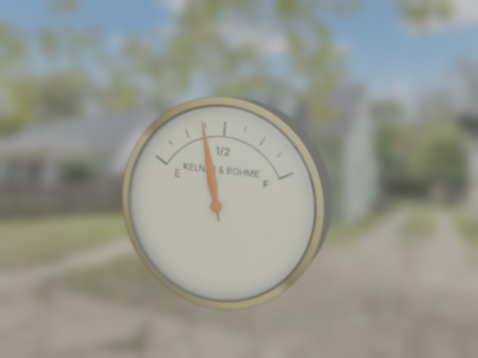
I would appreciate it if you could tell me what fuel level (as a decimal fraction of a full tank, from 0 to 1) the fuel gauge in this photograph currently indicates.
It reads 0.375
